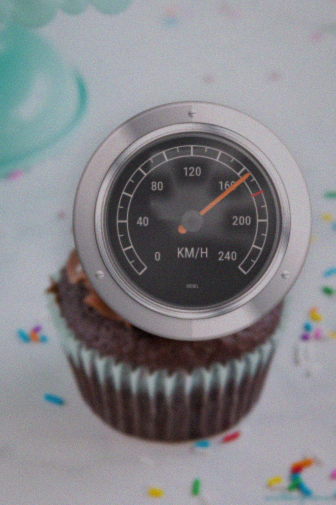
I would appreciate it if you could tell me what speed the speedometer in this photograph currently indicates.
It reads 165 km/h
